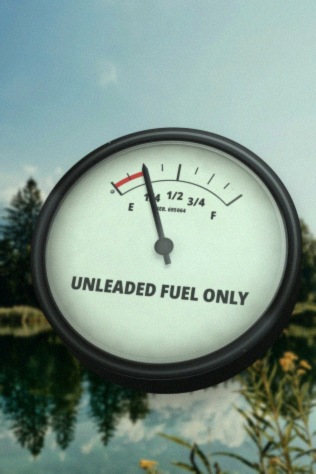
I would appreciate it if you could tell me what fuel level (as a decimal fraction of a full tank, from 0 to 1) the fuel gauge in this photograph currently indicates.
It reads 0.25
